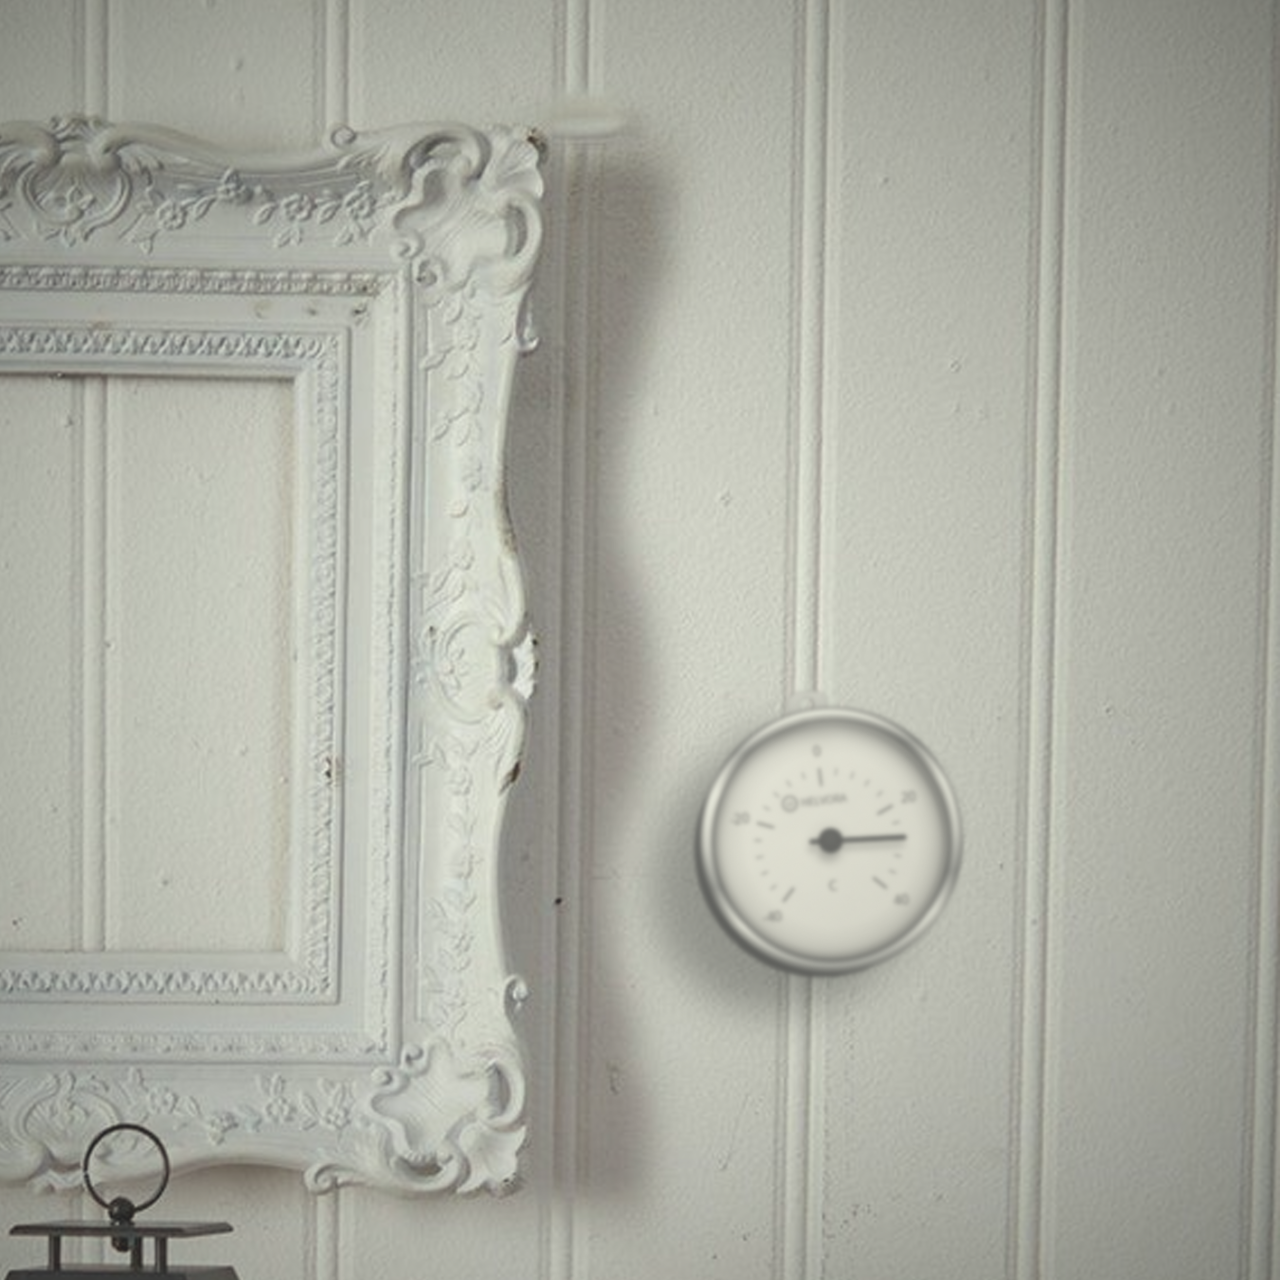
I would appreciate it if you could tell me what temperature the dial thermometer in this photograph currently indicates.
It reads 28 °C
